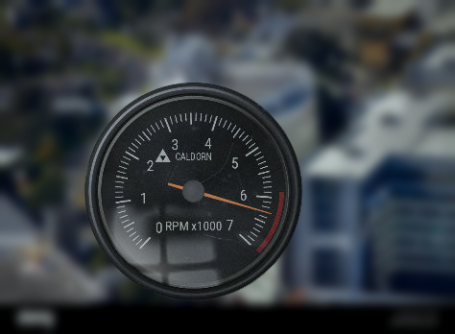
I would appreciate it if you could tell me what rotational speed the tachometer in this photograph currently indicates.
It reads 6300 rpm
